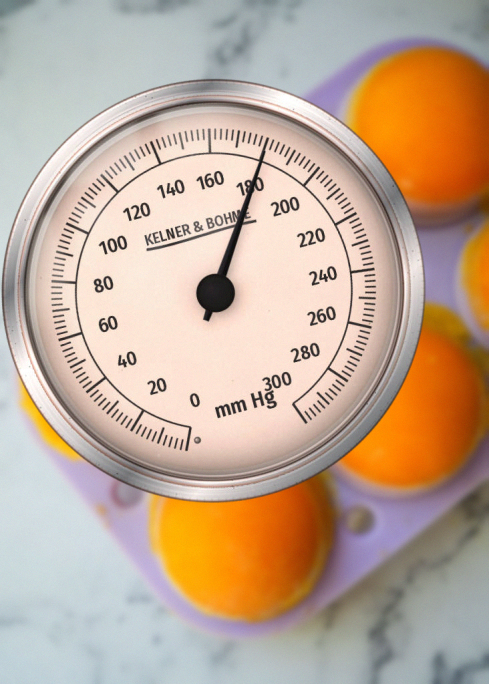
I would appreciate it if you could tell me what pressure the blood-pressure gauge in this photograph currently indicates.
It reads 180 mmHg
